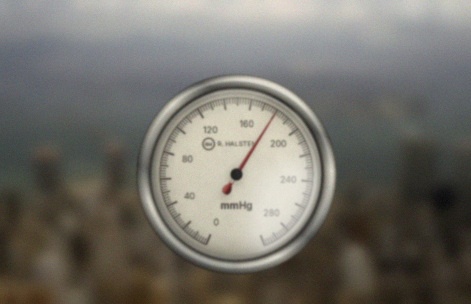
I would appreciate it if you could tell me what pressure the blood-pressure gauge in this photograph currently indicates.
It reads 180 mmHg
